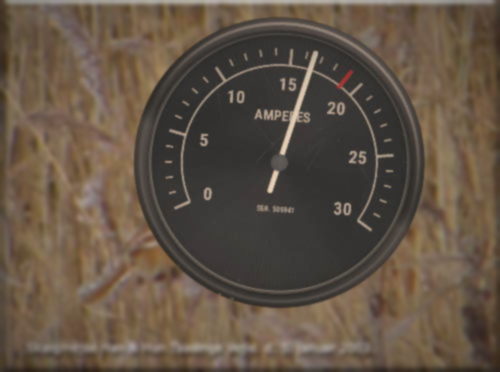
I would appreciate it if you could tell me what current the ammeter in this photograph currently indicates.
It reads 16.5 A
